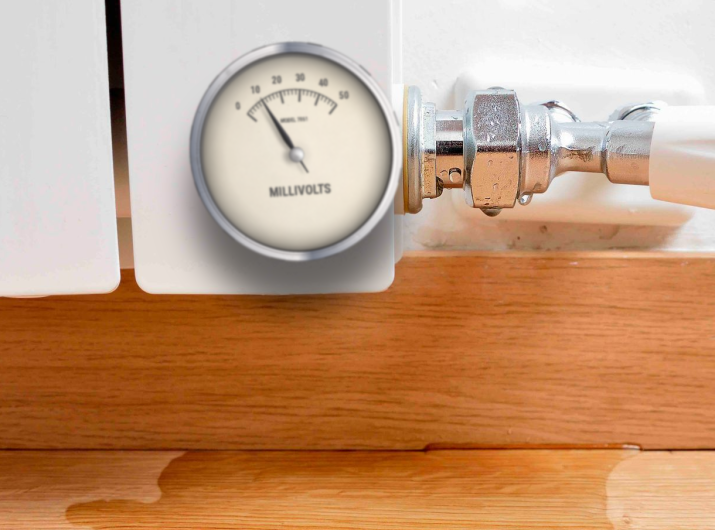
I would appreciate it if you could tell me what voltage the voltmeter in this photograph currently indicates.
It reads 10 mV
